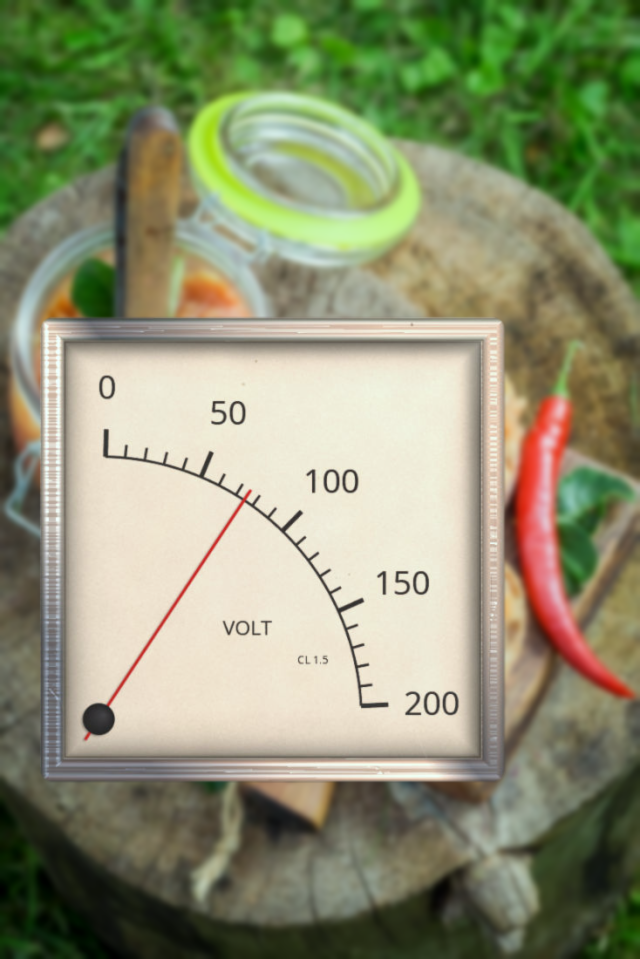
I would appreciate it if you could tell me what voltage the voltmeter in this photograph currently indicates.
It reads 75 V
